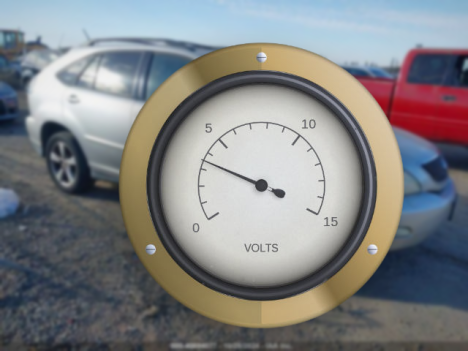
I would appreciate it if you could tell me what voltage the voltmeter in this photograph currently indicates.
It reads 3.5 V
